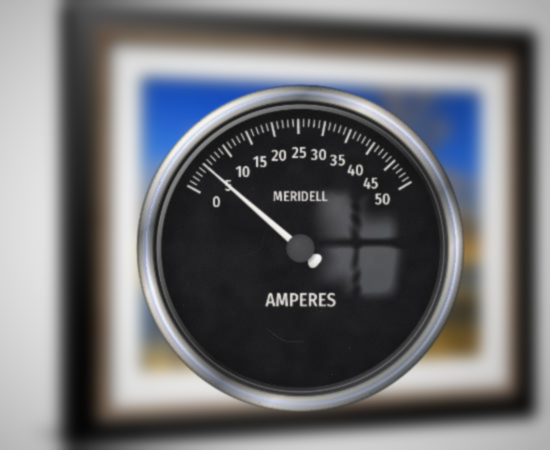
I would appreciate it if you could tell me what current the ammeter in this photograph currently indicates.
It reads 5 A
